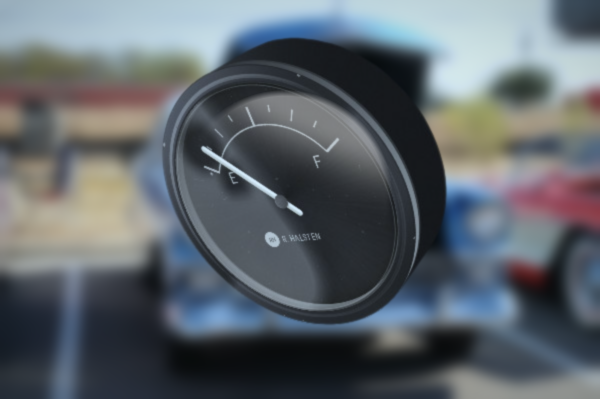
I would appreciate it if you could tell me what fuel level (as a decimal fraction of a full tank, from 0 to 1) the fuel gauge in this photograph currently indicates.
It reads 0.125
